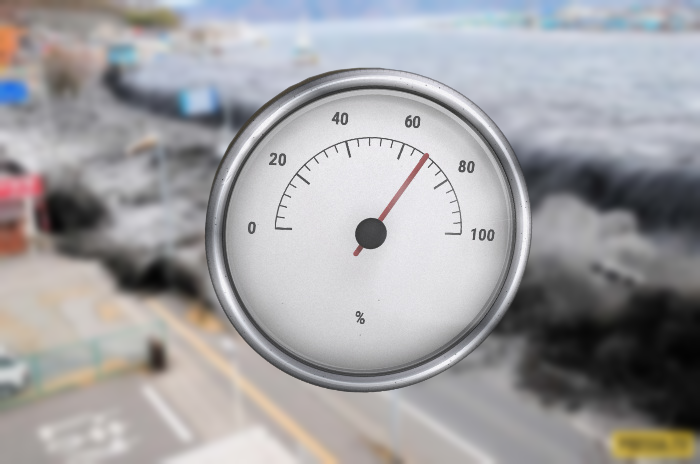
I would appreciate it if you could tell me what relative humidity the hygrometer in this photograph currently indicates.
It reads 68 %
